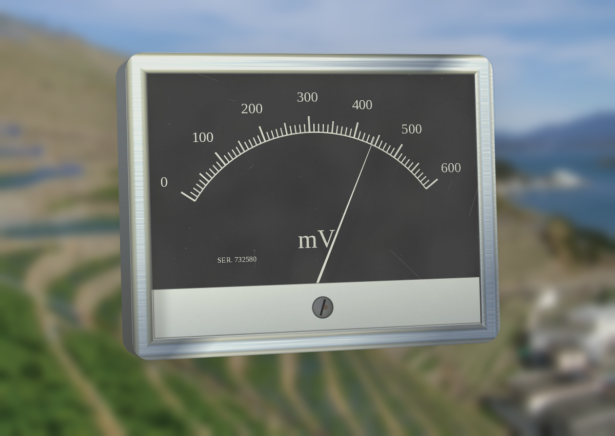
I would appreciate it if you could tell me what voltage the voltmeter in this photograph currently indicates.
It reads 440 mV
